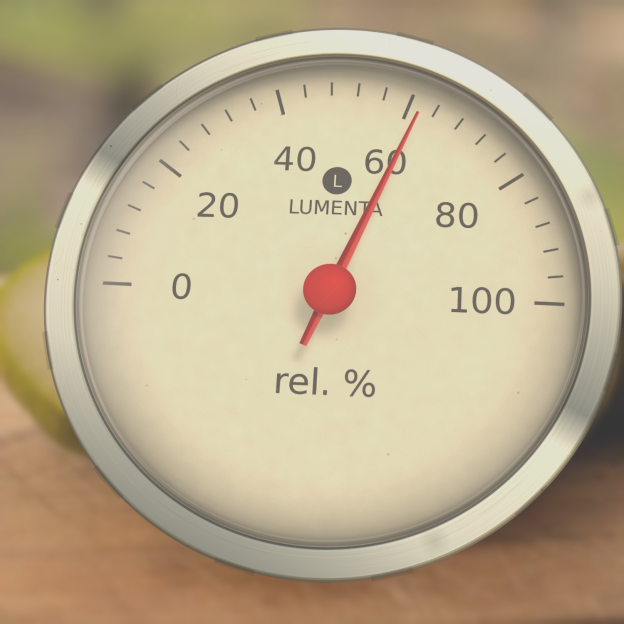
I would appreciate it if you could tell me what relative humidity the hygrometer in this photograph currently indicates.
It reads 62 %
